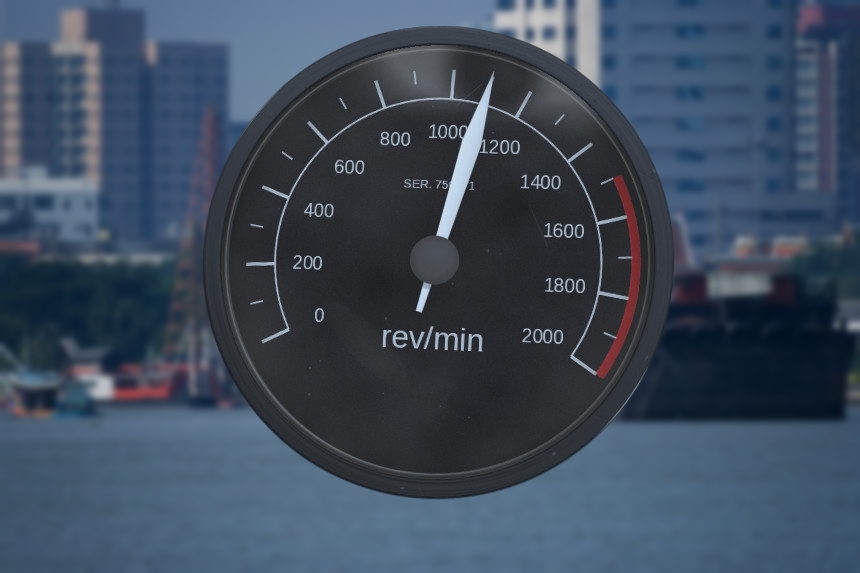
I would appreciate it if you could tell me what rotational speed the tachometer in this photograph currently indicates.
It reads 1100 rpm
